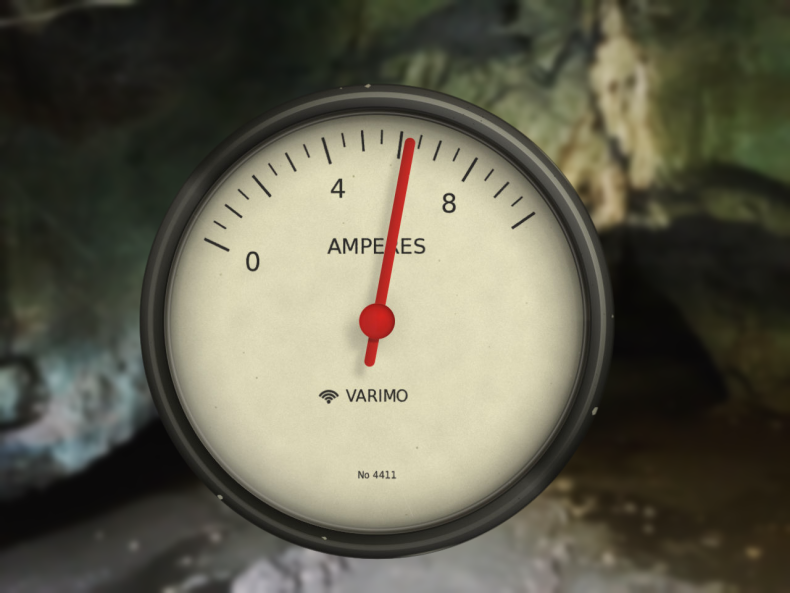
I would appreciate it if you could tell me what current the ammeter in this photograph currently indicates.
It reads 6.25 A
